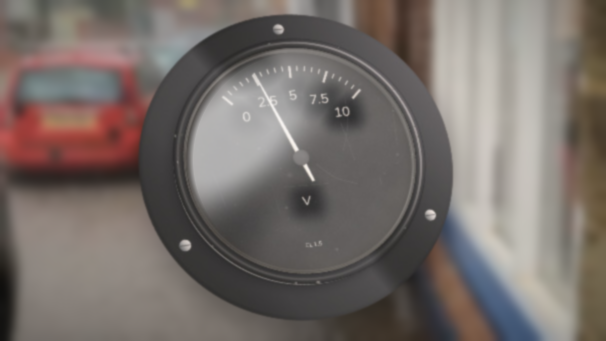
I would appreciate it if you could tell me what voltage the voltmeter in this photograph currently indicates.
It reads 2.5 V
